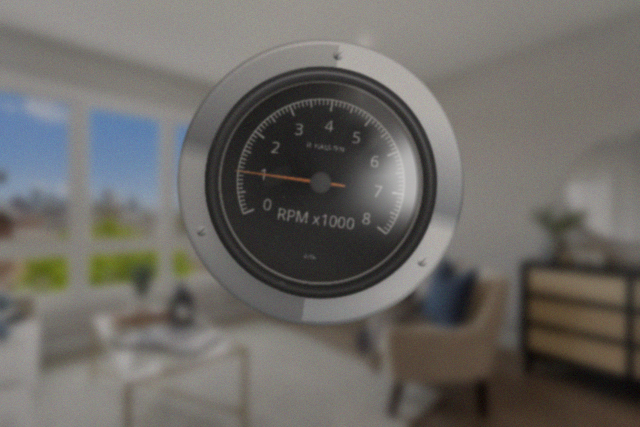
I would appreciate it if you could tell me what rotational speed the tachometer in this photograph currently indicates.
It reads 1000 rpm
